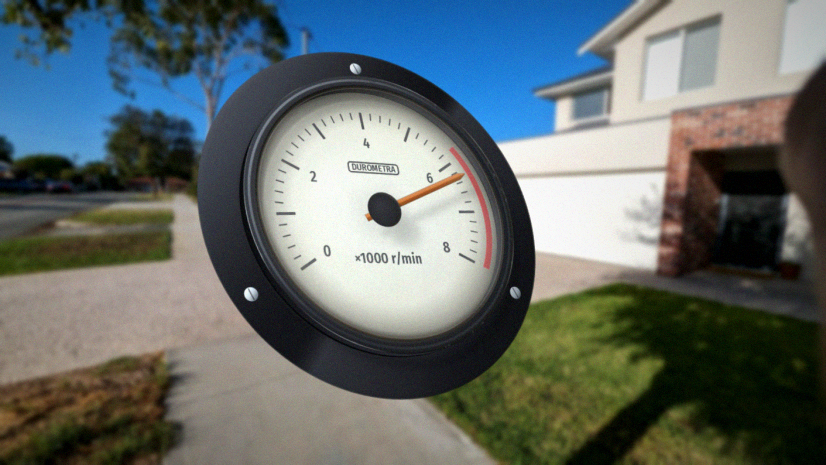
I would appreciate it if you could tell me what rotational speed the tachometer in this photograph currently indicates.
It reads 6300 rpm
